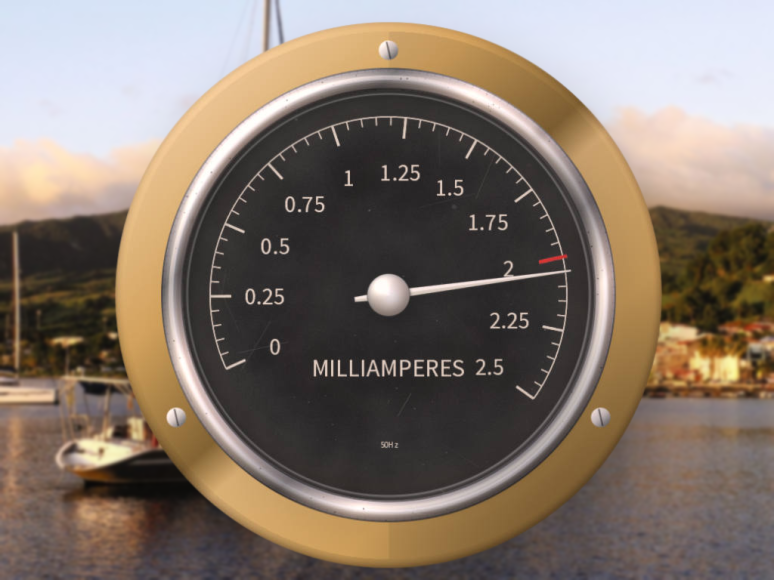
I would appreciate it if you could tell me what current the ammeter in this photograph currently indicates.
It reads 2.05 mA
